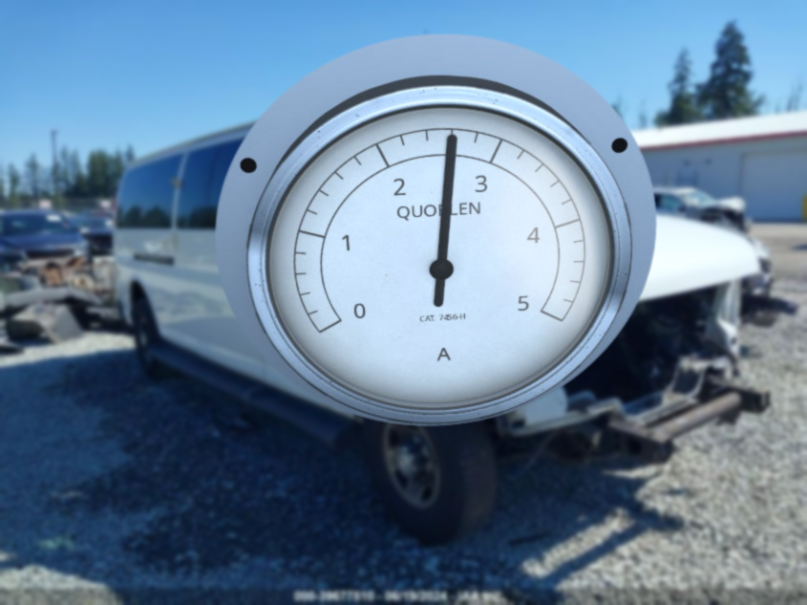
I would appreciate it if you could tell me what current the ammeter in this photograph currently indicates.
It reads 2.6 A
